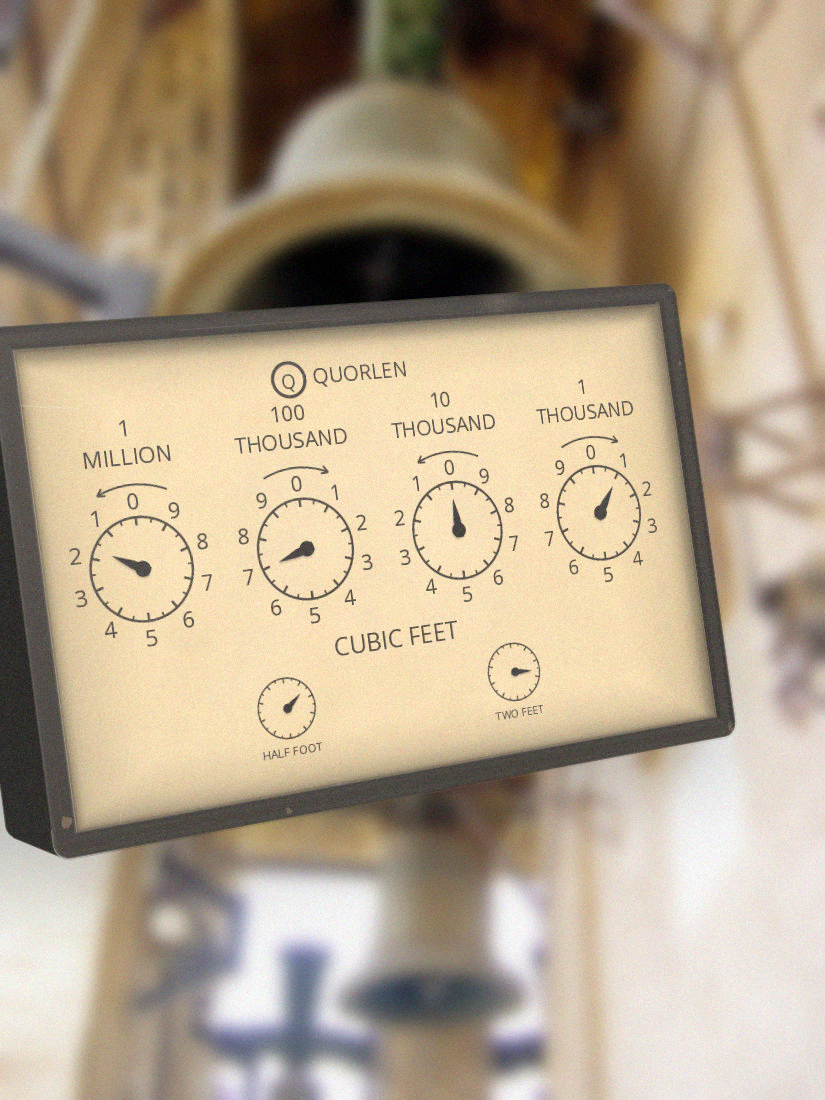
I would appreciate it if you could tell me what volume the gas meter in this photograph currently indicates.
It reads 170100 ft³
